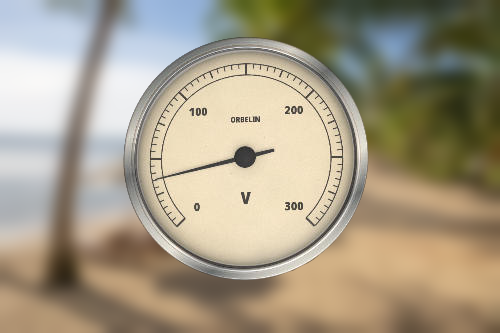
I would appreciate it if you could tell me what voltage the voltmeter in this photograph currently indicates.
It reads 35 V
